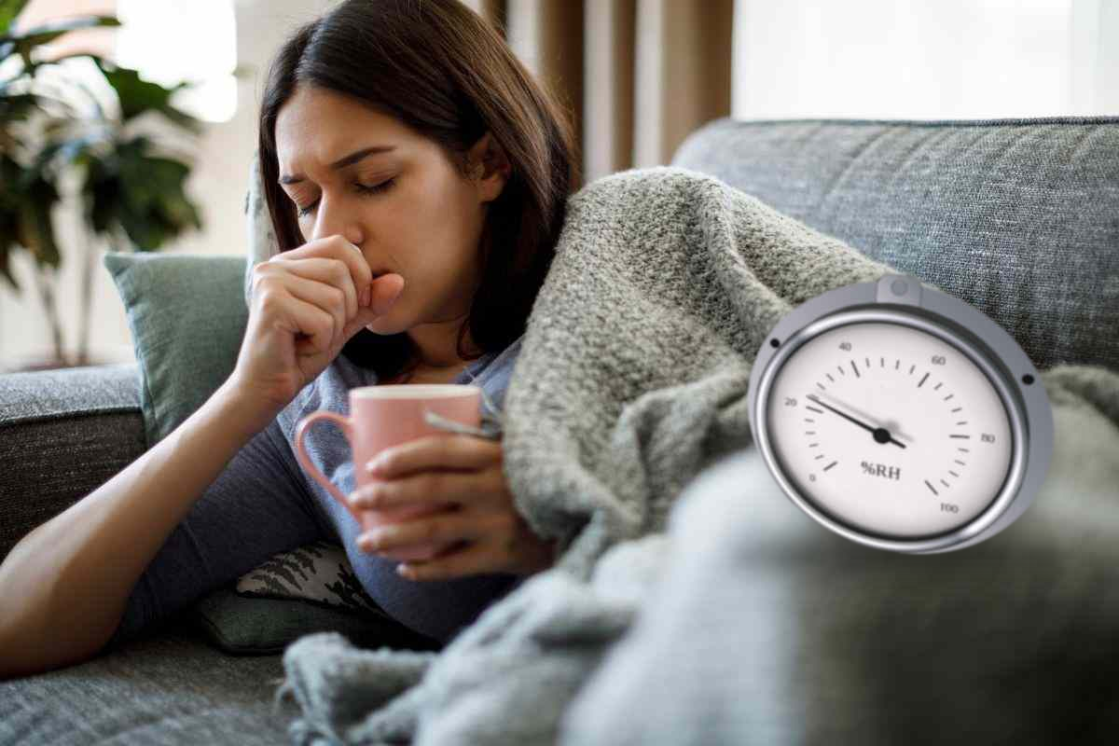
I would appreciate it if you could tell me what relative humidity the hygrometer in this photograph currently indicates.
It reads 24 %
